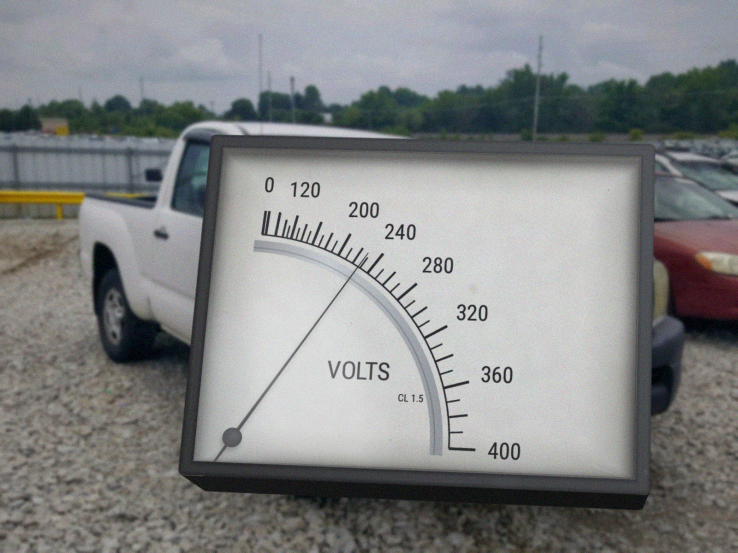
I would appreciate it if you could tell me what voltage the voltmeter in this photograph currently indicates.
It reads 230 V
